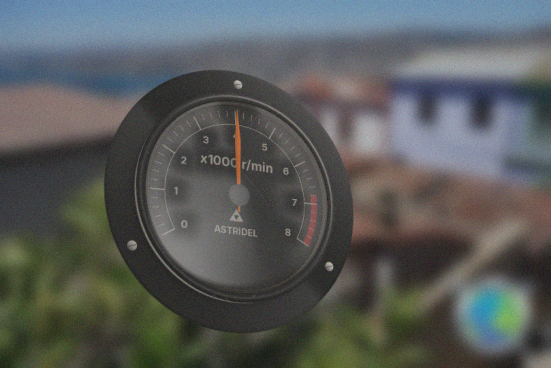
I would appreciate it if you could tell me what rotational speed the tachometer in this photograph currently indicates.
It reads 4000 rpm
